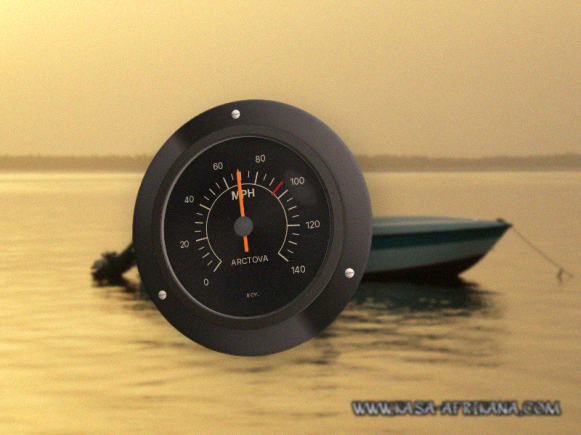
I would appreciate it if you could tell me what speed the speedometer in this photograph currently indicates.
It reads 70 mph
